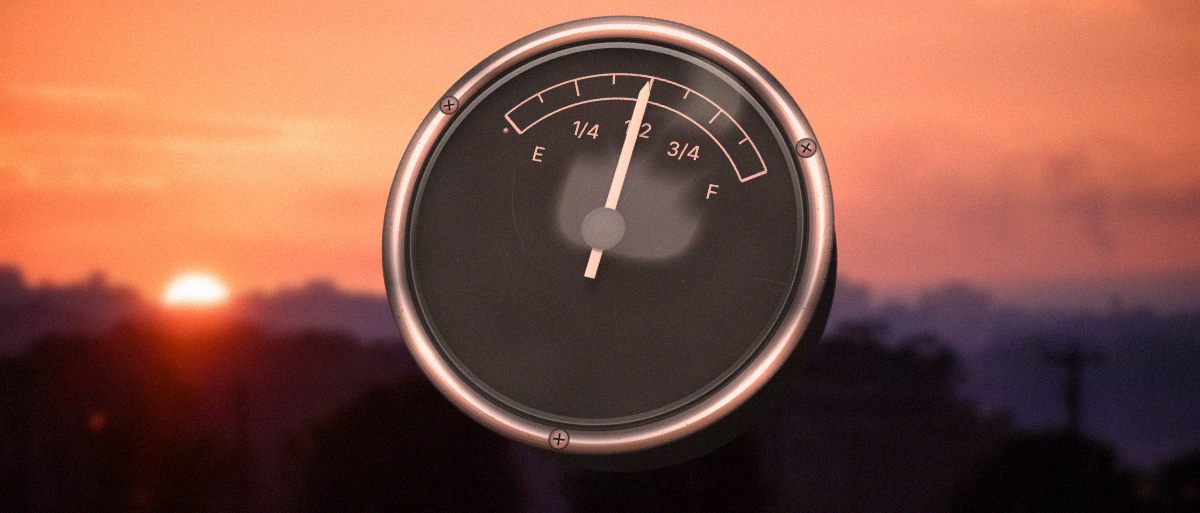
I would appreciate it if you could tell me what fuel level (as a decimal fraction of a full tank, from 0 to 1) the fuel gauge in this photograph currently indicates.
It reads 0.5
